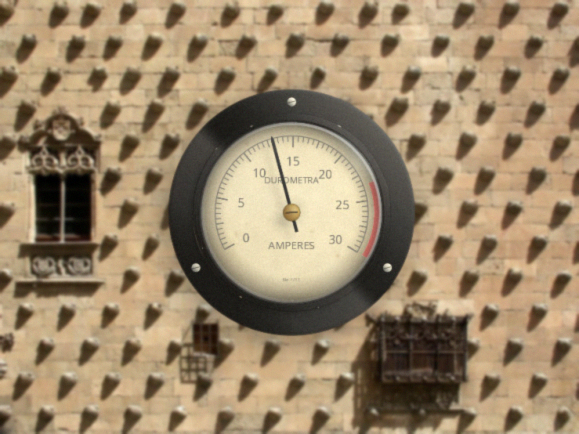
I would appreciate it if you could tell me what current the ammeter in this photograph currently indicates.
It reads 13 A
